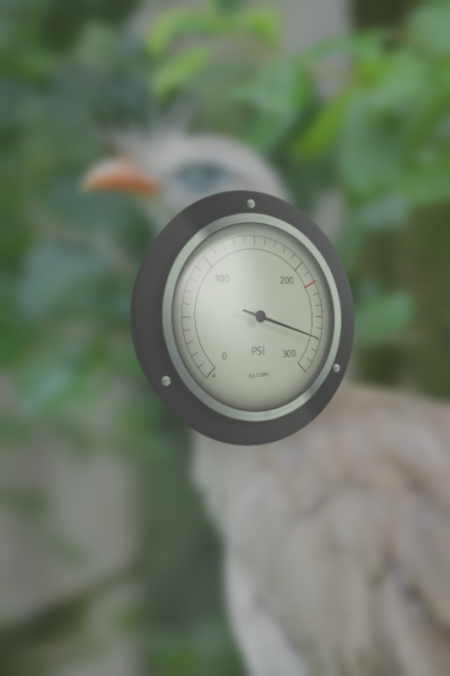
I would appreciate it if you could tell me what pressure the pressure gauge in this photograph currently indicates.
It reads 270 psi
